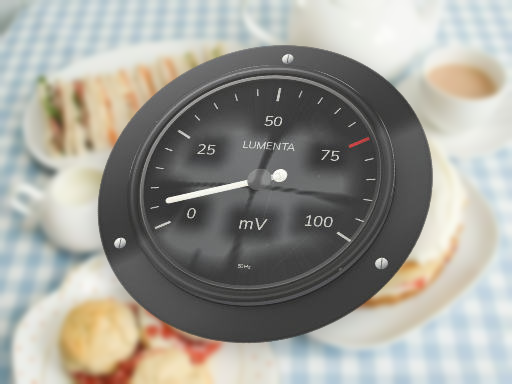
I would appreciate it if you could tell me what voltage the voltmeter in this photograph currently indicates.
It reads 5 mV
